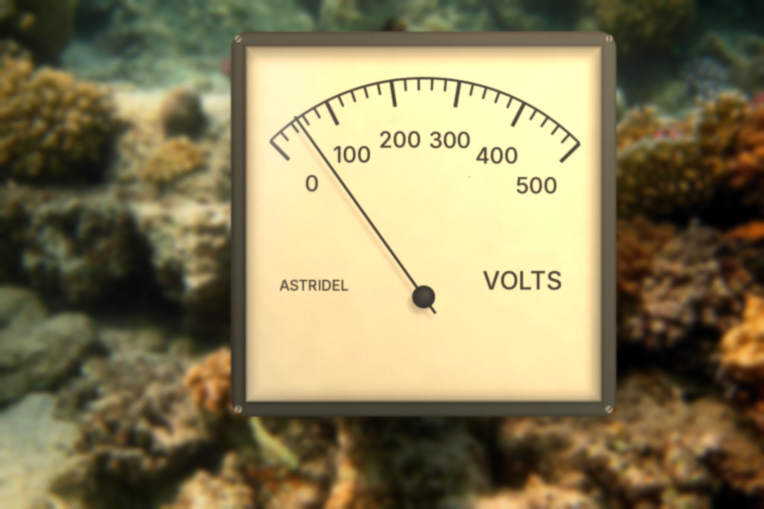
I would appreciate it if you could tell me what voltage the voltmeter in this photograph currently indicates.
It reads 50 V
